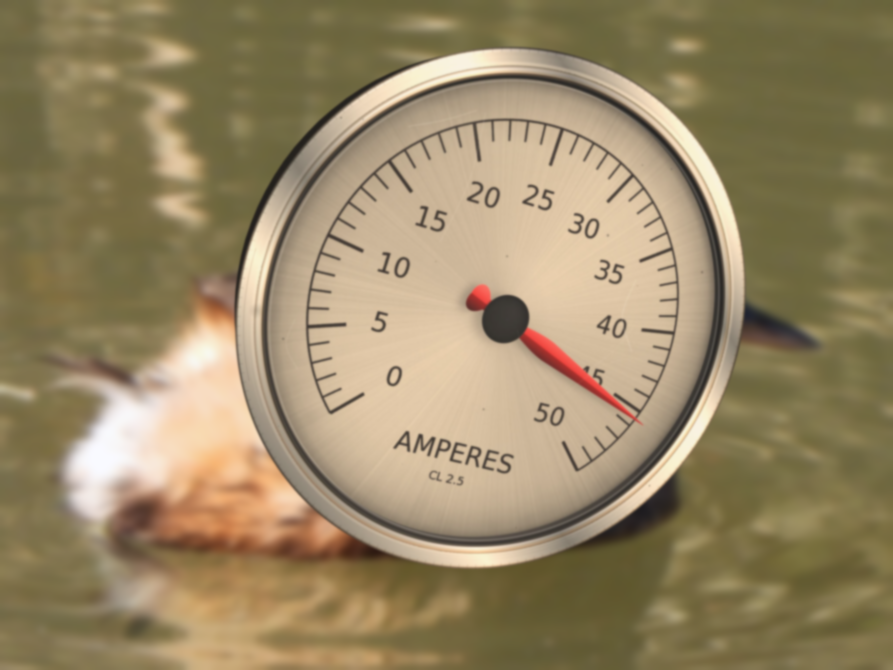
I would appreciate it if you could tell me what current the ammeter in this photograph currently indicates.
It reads 45.5 A
